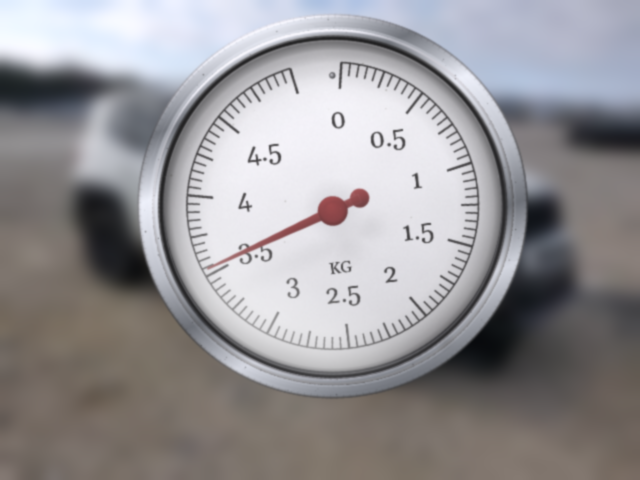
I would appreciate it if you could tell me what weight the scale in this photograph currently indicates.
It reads 3.55 kg
